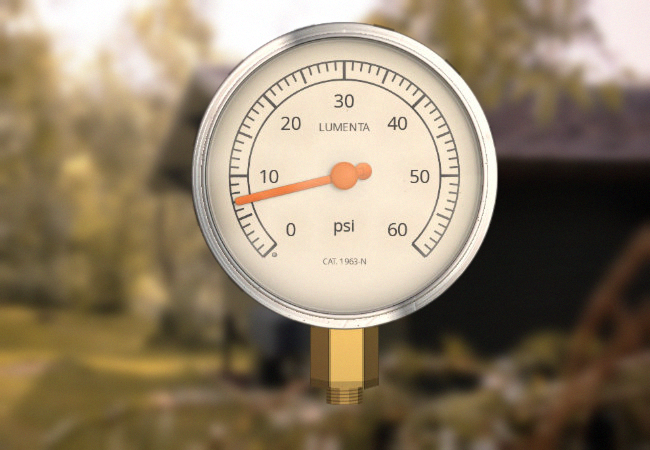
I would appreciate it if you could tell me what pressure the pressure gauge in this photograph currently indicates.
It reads 7 psi
